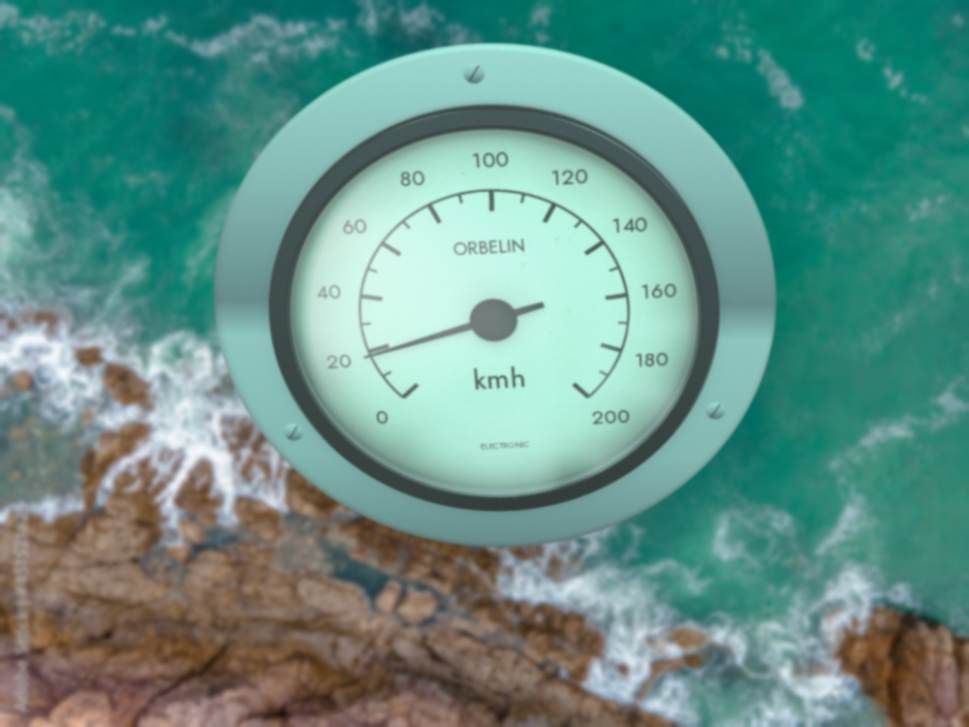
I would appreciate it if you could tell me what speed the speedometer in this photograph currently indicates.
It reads 20 km/h
